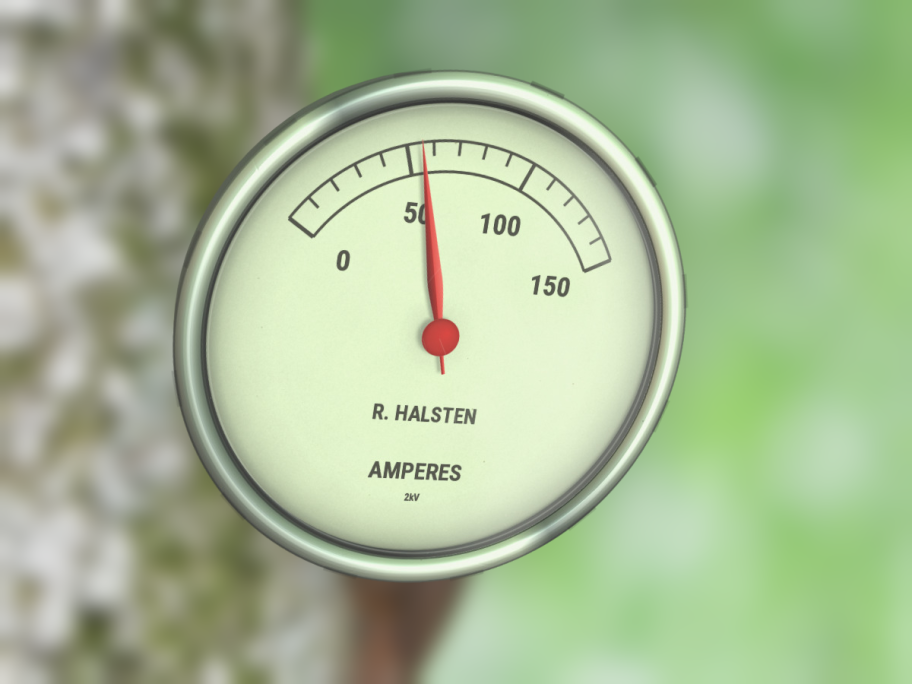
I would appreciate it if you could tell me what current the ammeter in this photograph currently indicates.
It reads 55 A
